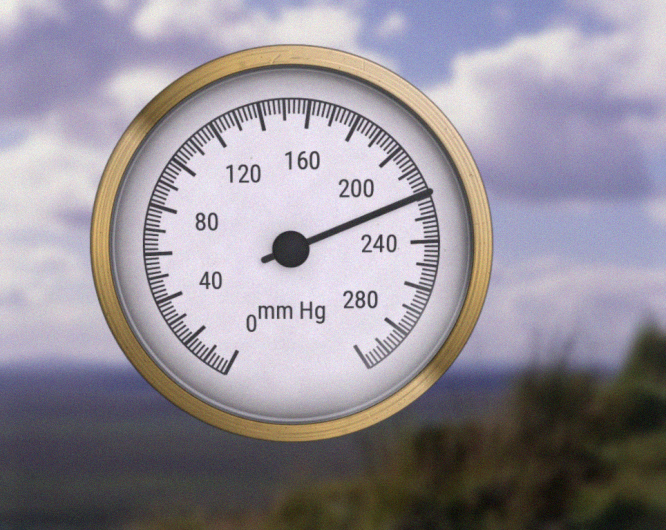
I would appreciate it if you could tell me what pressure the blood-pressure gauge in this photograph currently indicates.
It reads 220 mmHg
